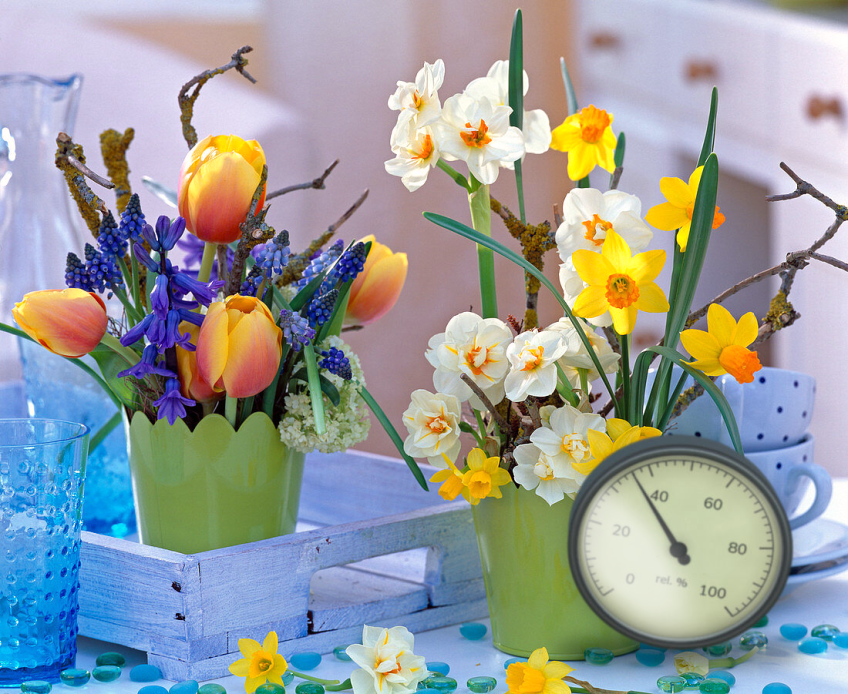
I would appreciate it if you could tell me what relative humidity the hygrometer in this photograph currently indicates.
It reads 36 %
